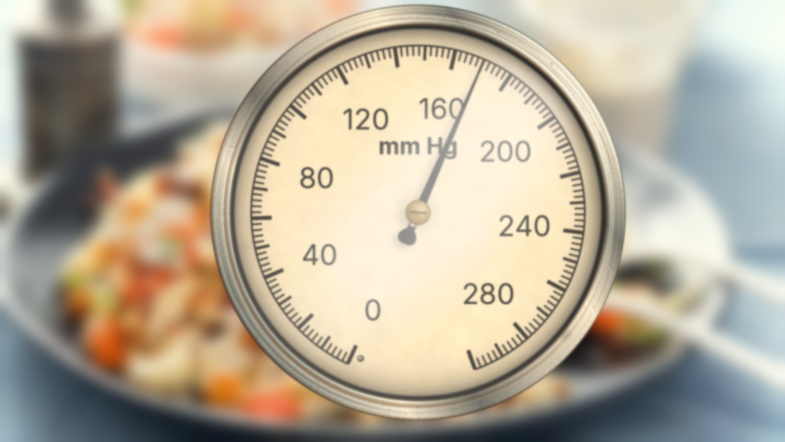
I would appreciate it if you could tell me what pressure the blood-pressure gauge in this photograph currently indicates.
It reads 170 mmHg
